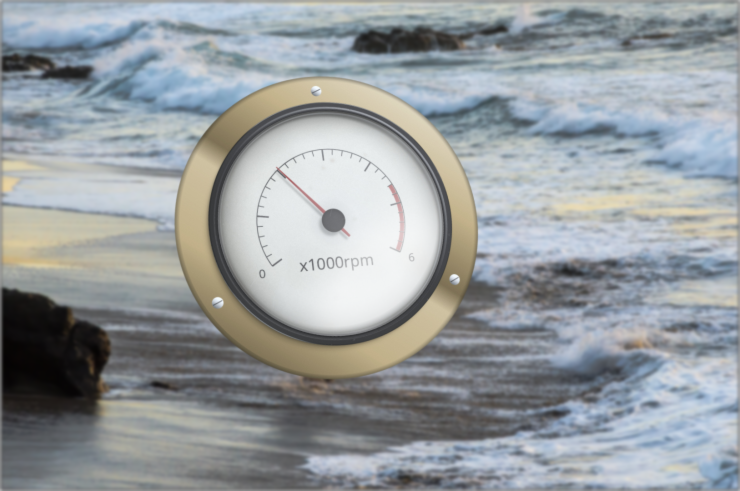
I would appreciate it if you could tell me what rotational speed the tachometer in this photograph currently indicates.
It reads 2000 rpm
